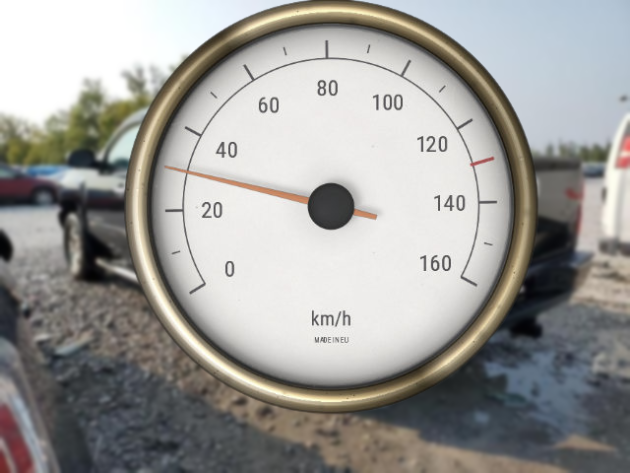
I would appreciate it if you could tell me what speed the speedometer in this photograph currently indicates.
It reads 30 km/h
